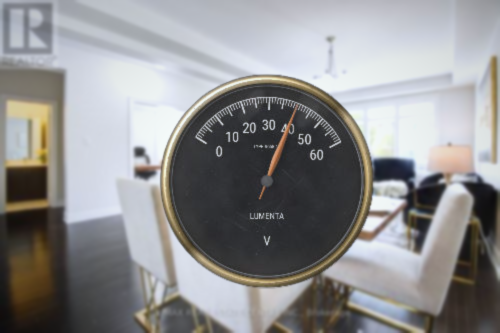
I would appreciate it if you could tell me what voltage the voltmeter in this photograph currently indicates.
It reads 40 V
